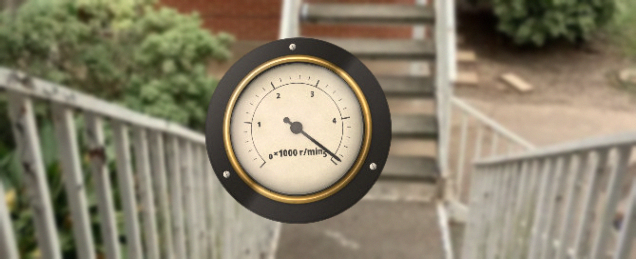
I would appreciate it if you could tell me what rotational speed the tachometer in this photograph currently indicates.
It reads 4900 rpm
